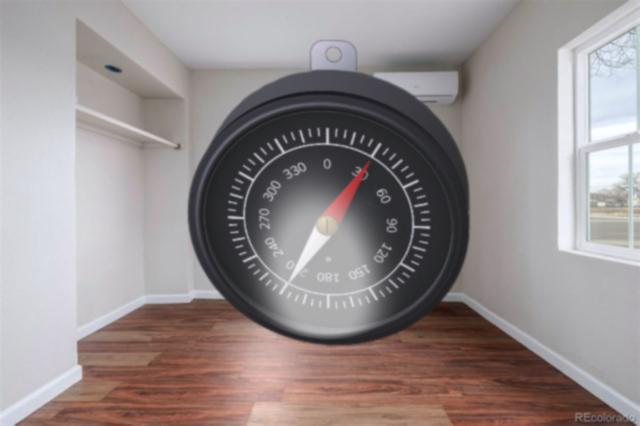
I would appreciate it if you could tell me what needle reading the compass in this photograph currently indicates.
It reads 30 °
